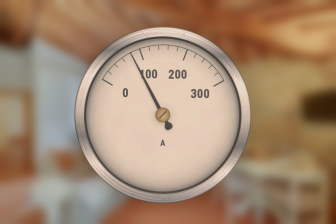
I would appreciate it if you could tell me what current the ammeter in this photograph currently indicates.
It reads 80 A
